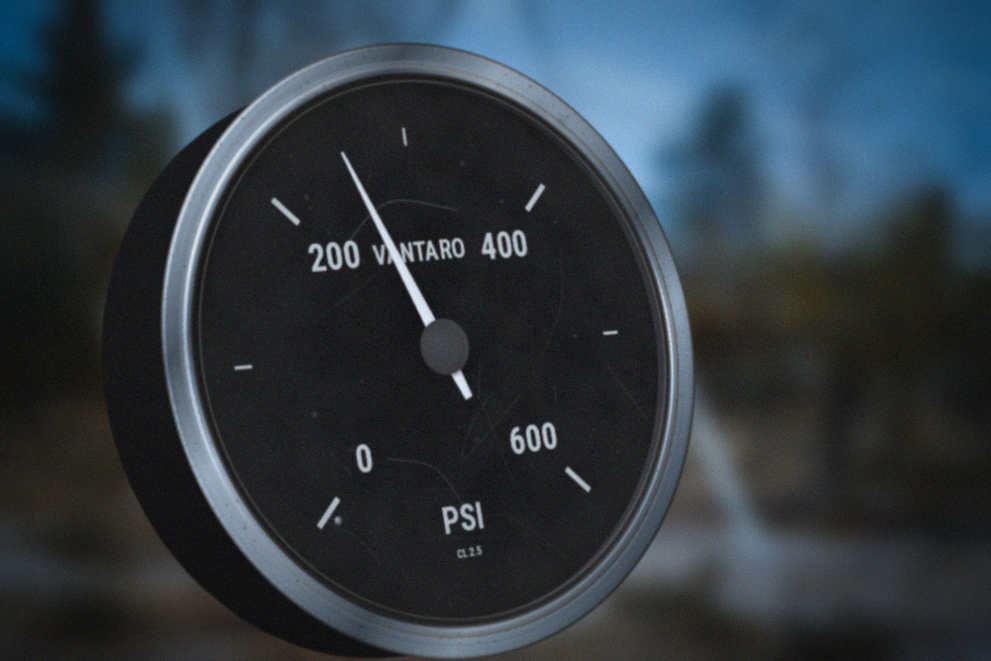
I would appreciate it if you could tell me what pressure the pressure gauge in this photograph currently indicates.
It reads 250 psi
